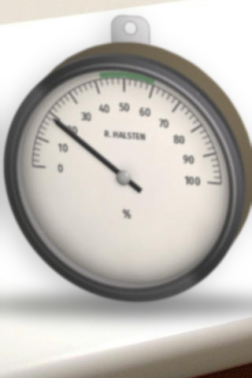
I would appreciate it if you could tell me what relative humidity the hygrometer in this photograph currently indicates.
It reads 20 %
